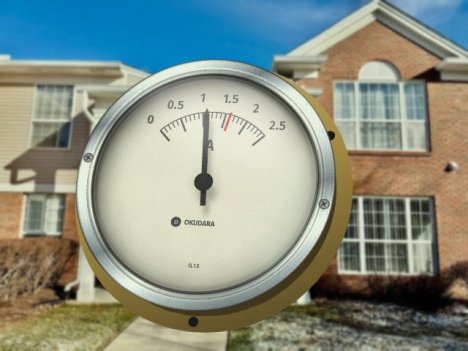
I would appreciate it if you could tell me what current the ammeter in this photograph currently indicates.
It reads 1.1 A
